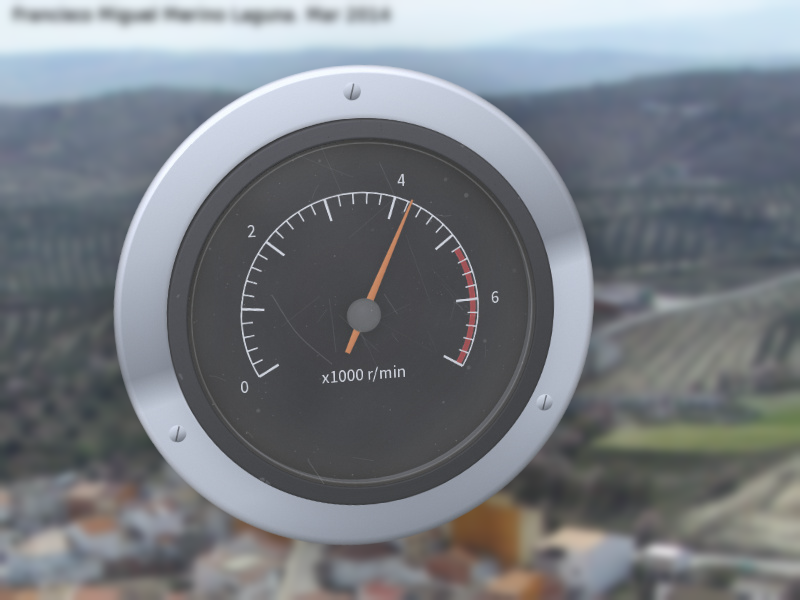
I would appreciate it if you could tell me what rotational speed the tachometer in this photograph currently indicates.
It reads 4200 rpm
